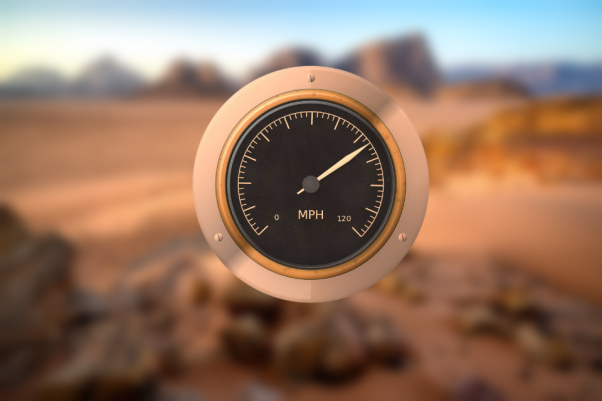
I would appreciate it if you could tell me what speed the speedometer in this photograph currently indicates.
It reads 84 mph
